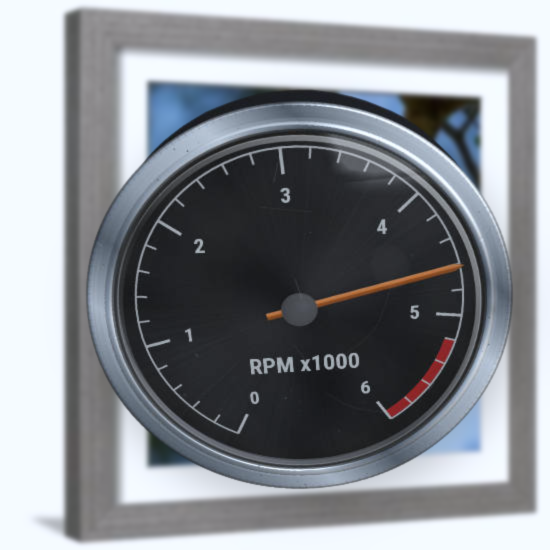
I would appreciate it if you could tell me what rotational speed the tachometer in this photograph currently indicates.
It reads 4600 rpm
